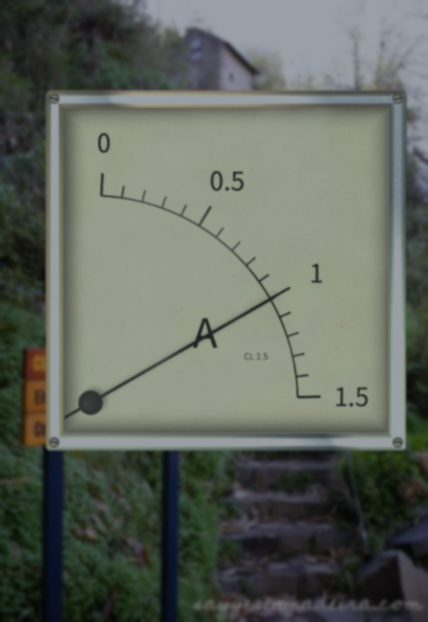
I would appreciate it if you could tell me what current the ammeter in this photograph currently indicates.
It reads 1 A
